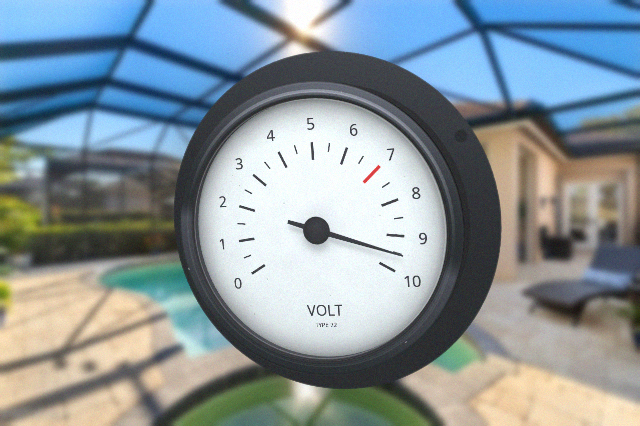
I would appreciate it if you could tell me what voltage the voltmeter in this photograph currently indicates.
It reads 9.5 V
